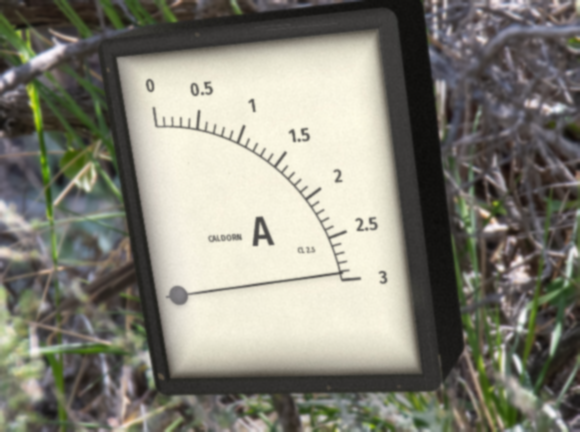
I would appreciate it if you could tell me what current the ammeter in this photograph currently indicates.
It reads 2.9 A
